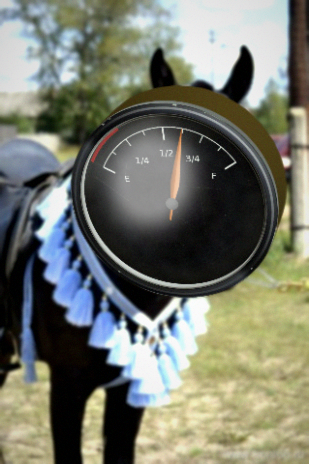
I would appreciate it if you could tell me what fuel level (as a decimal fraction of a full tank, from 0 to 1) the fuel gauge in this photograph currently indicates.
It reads 0.625
